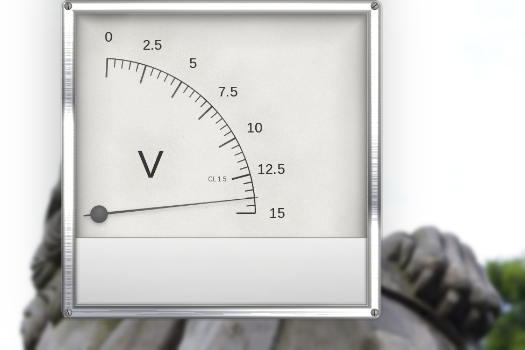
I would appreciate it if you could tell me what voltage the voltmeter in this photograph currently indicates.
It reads 14 V
